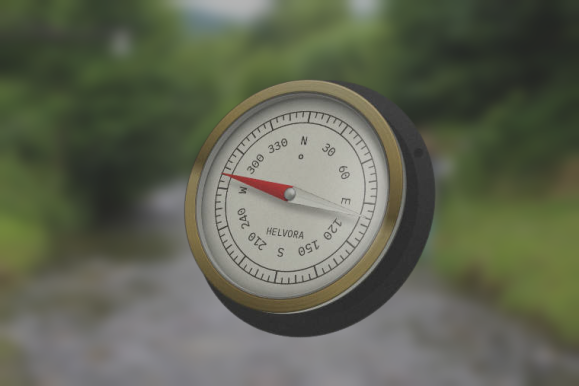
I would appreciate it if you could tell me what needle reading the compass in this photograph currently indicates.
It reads 280 °
